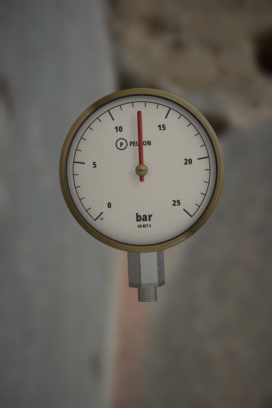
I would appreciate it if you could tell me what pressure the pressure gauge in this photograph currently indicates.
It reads 12.5 bar
